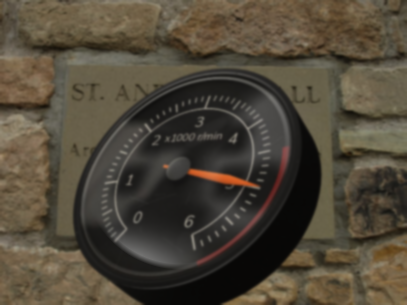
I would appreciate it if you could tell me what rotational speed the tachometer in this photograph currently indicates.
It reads 5000 rpm
